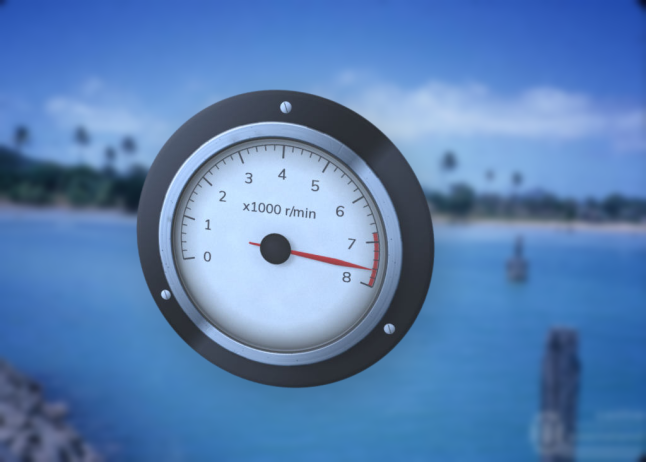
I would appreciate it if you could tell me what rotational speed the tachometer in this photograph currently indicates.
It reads 7600 rpm
